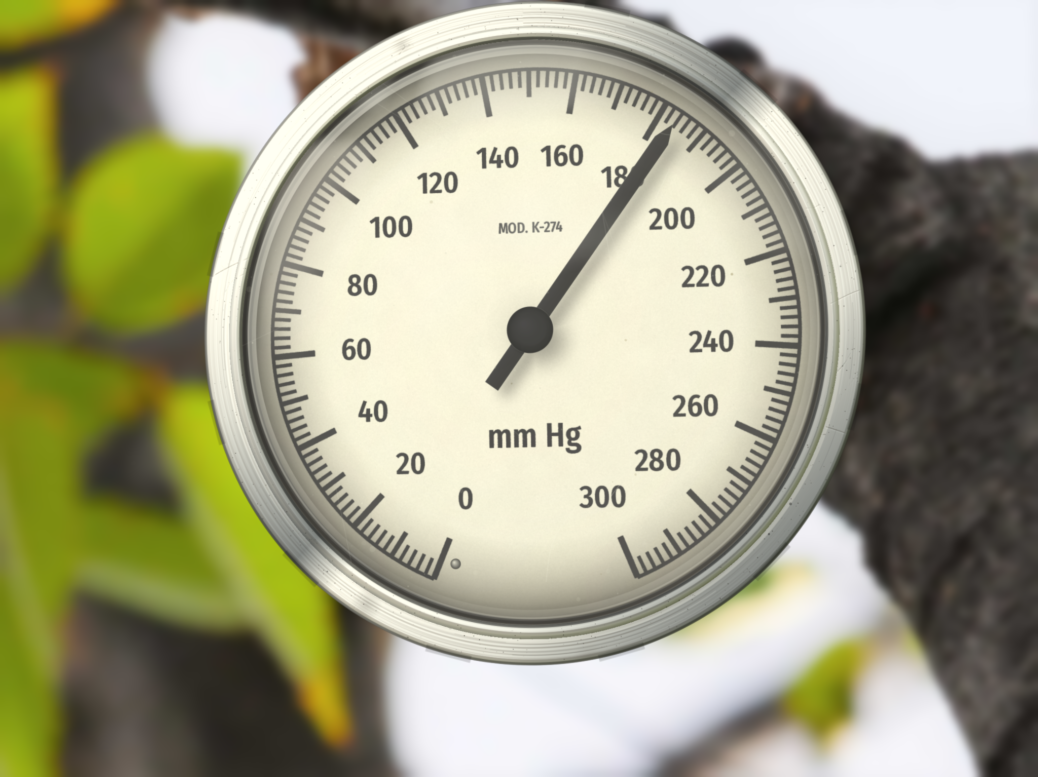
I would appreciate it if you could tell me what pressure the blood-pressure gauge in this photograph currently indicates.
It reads 184 mmHg
